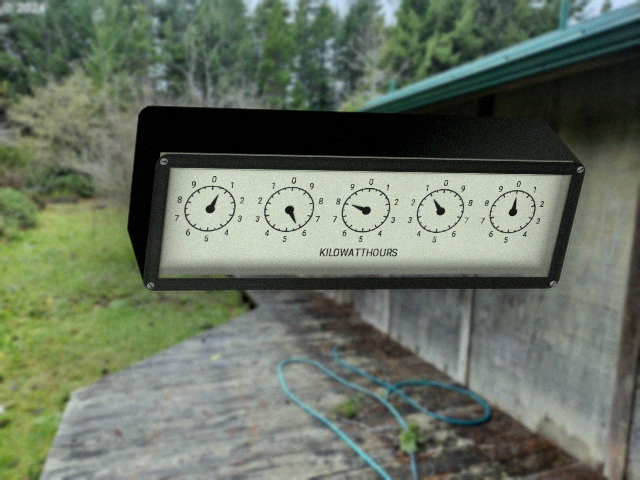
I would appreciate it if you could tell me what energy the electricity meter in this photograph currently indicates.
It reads 5810 kWh
